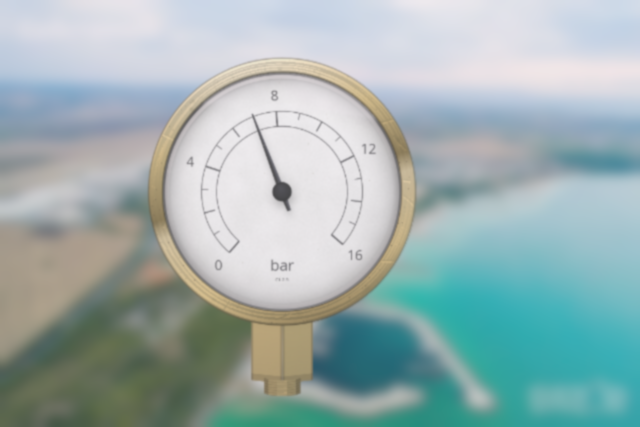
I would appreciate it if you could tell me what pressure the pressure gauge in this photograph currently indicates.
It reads 7 bar
